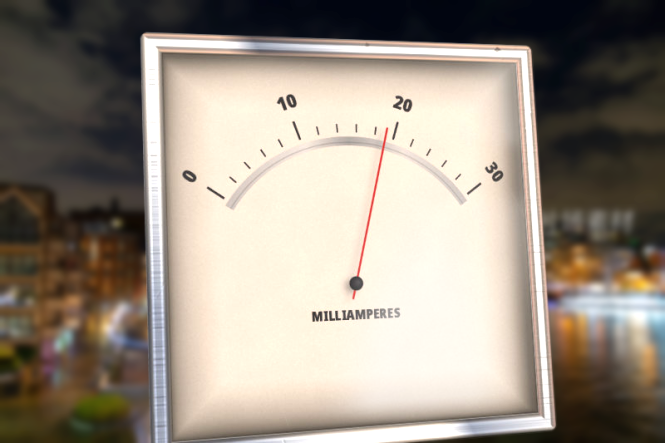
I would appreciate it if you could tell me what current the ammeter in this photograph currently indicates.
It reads 19 mA
